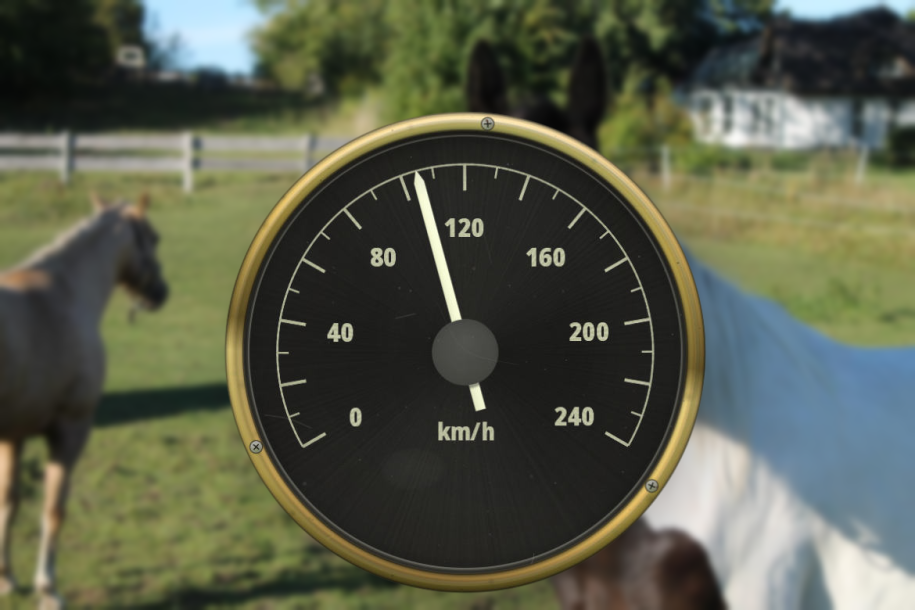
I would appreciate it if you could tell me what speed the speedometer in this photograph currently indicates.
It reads 105 km/h
